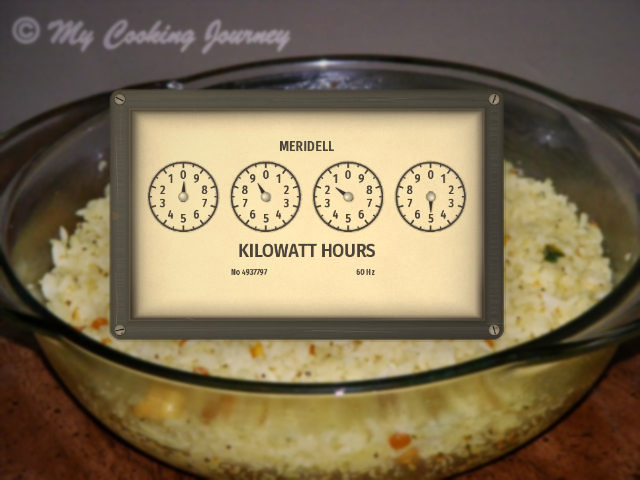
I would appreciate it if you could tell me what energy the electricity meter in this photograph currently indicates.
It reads 9915 kWh
